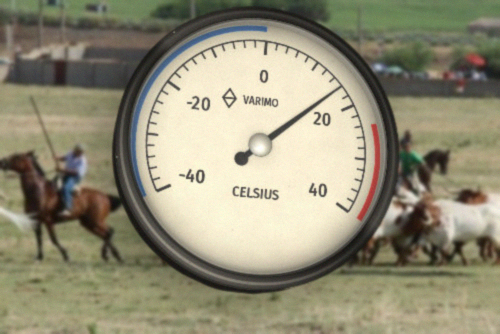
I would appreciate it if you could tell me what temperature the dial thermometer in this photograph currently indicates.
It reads 16 °C
